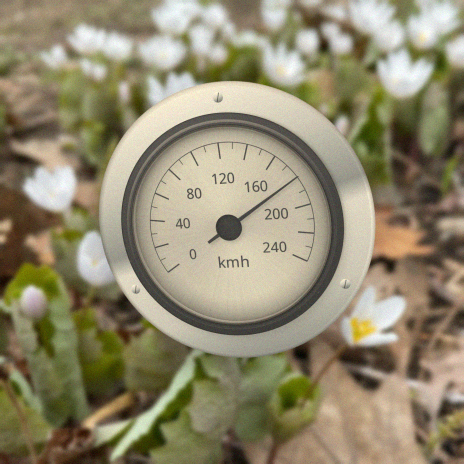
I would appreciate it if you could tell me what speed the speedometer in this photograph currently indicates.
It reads 180 km/h
